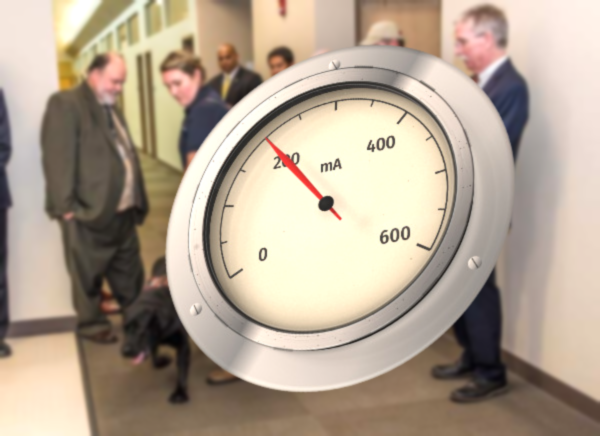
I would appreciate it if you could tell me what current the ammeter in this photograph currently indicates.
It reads 200 mA
